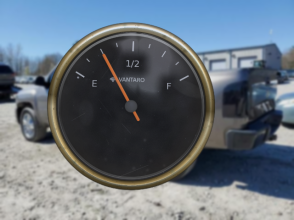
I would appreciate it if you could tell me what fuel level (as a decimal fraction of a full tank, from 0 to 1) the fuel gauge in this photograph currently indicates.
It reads 0.25
